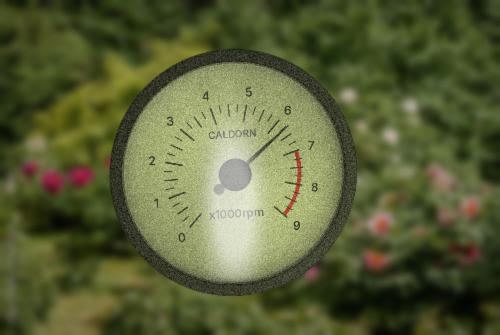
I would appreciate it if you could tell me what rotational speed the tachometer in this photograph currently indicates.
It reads 6250 rpm
